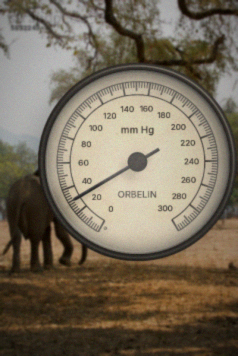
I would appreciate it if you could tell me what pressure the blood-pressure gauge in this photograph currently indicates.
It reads 30 mmHg
